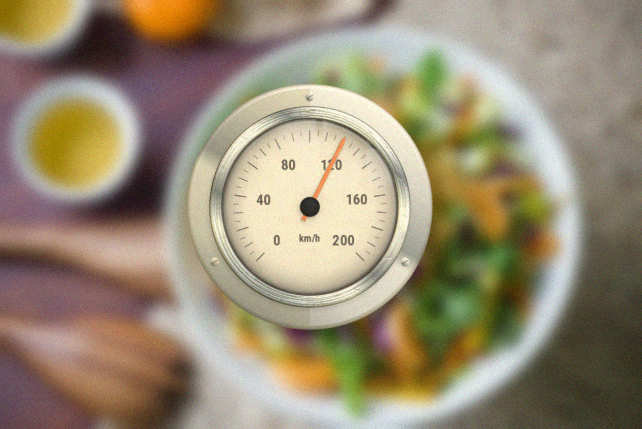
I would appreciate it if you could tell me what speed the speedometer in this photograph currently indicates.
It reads 120 km/h
